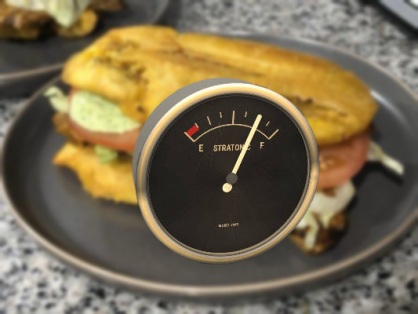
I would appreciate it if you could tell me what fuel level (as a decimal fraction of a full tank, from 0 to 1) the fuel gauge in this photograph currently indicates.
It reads 0.75
